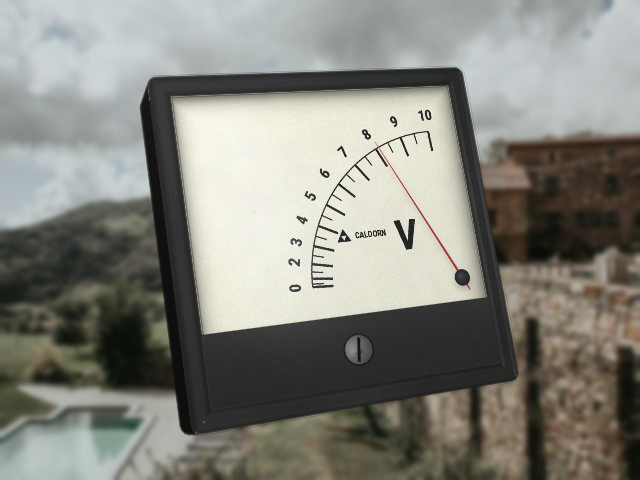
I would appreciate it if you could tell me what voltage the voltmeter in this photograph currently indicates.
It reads 8 V
